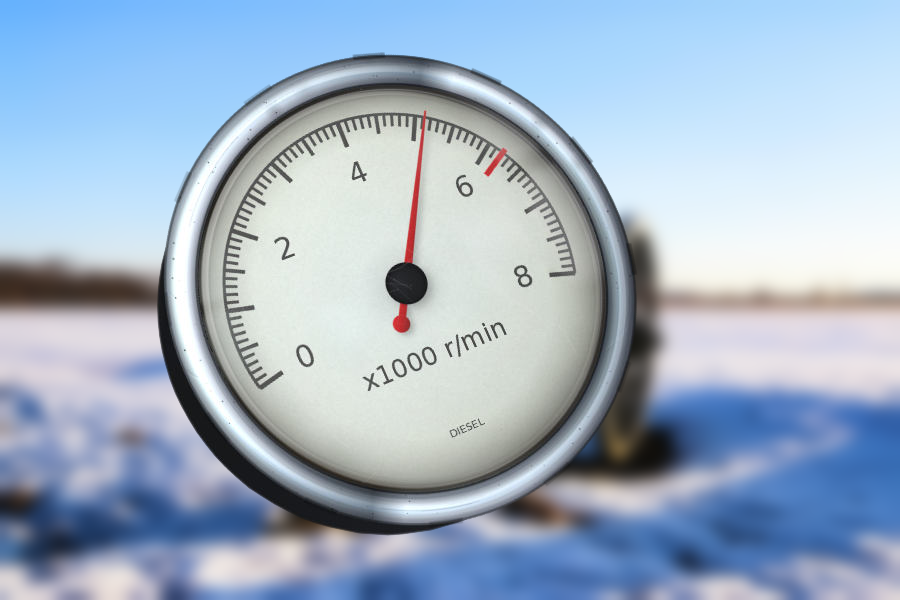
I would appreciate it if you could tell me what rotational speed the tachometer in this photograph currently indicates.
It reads 5100 rpm
